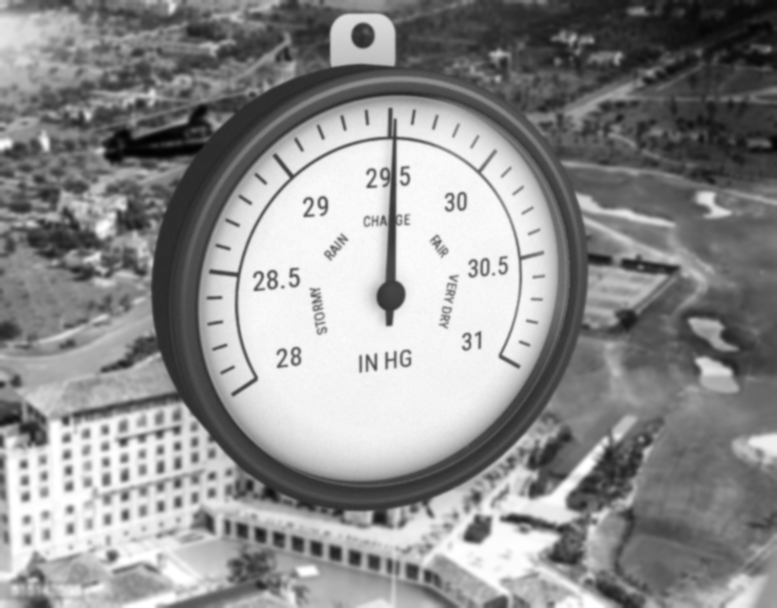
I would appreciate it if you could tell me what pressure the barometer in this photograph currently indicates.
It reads 29.5 inHg
